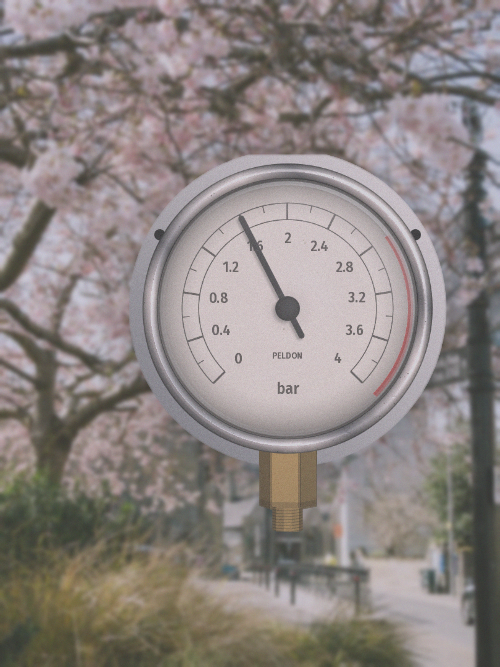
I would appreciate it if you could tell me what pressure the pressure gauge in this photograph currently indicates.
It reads 1.6 bar
